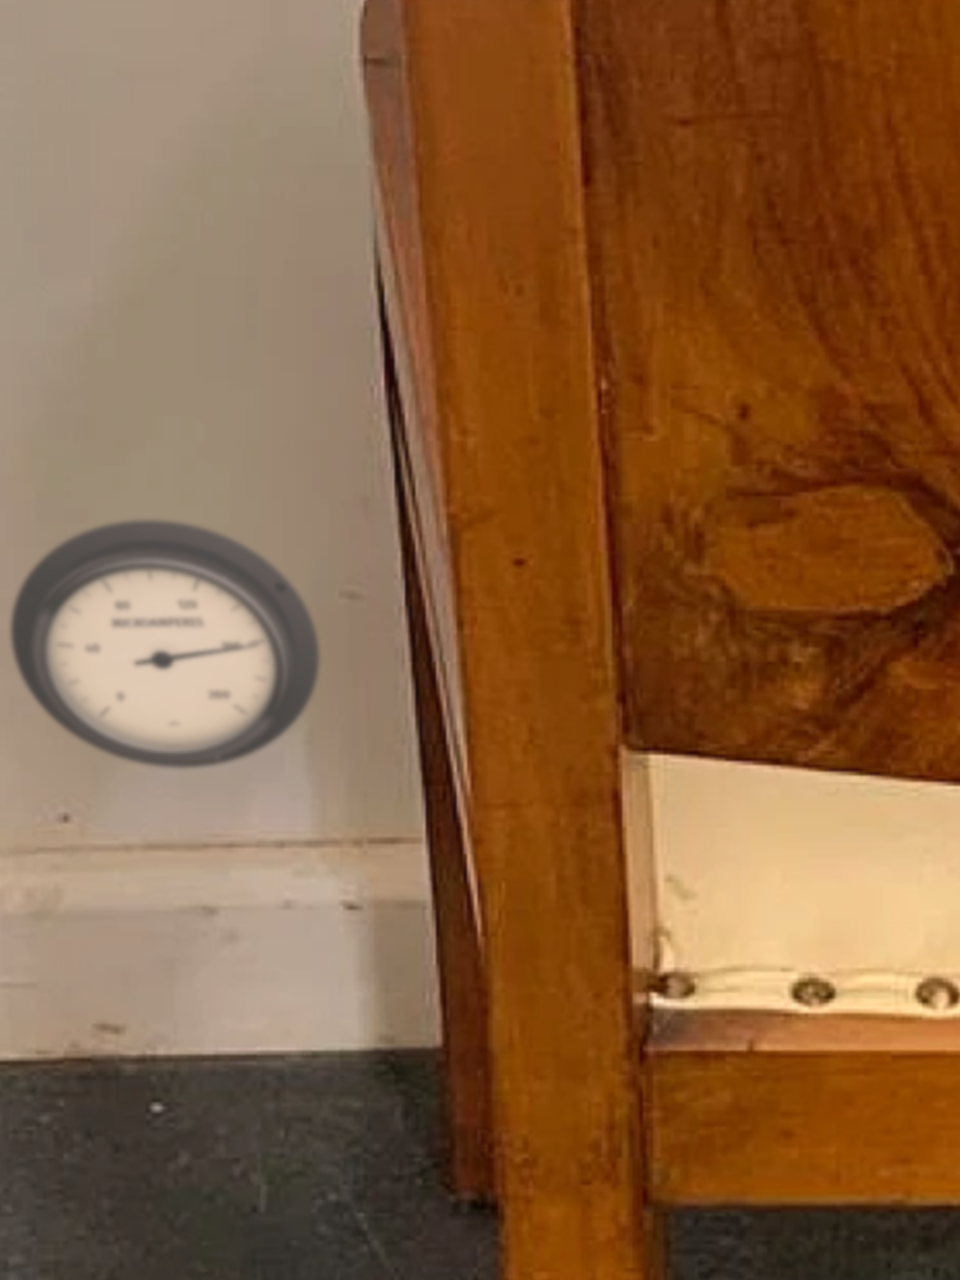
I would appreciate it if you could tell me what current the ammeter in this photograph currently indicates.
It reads 160 µA
